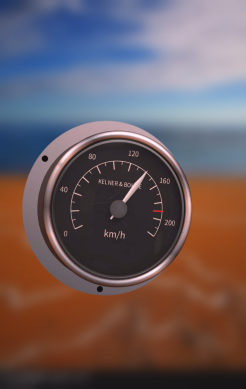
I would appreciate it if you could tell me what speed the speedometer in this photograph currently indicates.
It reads 140 km/h
